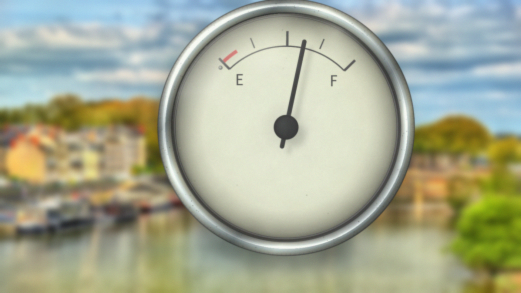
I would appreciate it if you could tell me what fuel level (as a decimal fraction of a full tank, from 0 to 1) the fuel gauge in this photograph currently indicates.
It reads 0.625
